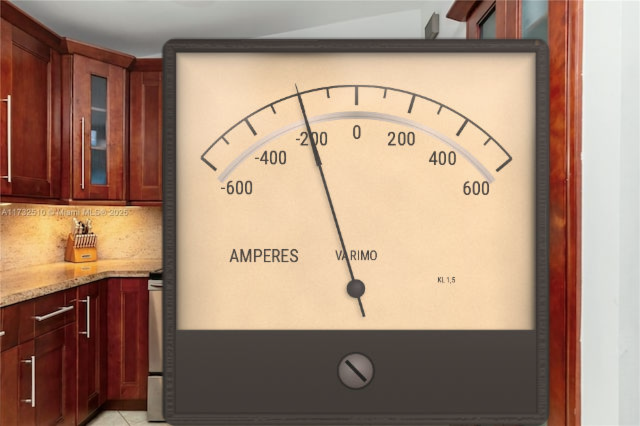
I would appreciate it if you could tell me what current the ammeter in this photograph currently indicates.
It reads -200 A
